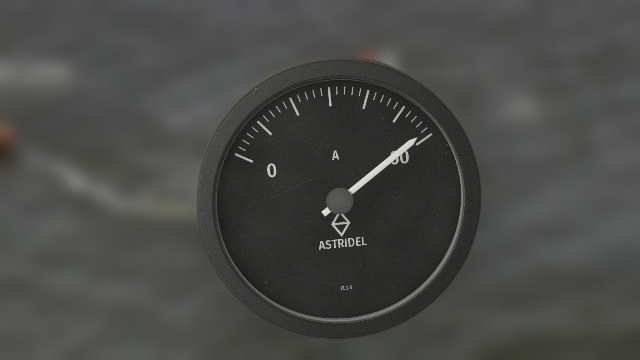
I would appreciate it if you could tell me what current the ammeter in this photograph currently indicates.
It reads 58 A
